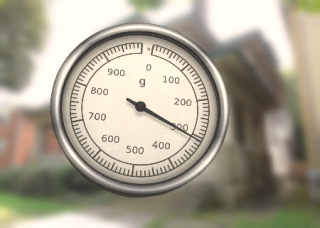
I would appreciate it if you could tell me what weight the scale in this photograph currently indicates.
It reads 310 g
